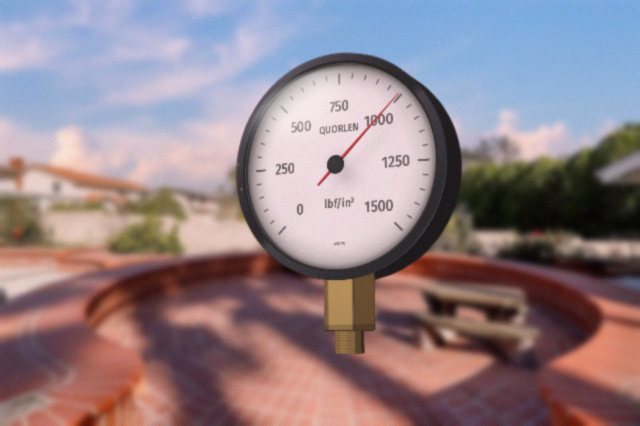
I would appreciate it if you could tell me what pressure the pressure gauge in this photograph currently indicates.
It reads 1000 psi
